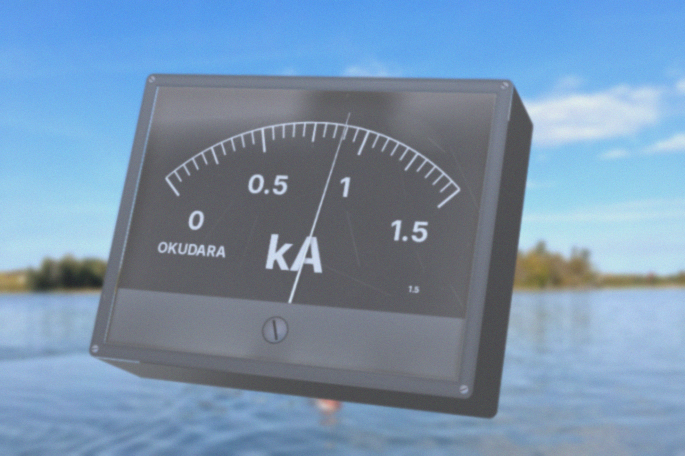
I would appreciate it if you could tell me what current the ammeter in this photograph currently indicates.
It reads 0.9 kA
